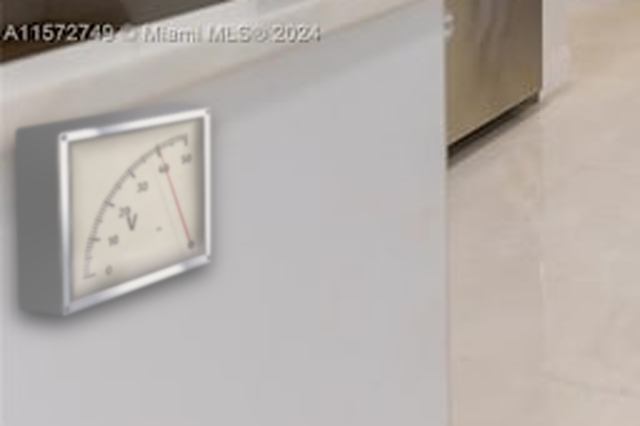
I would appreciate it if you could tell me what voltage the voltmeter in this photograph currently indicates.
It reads 40 V
